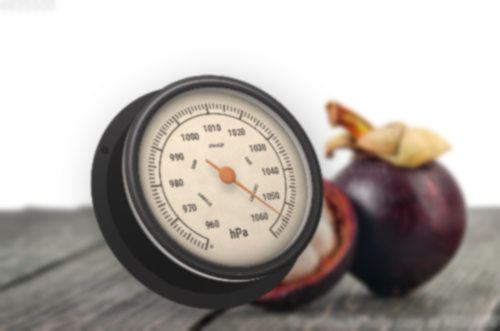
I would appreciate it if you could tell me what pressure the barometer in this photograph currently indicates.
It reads 1055 hPa
